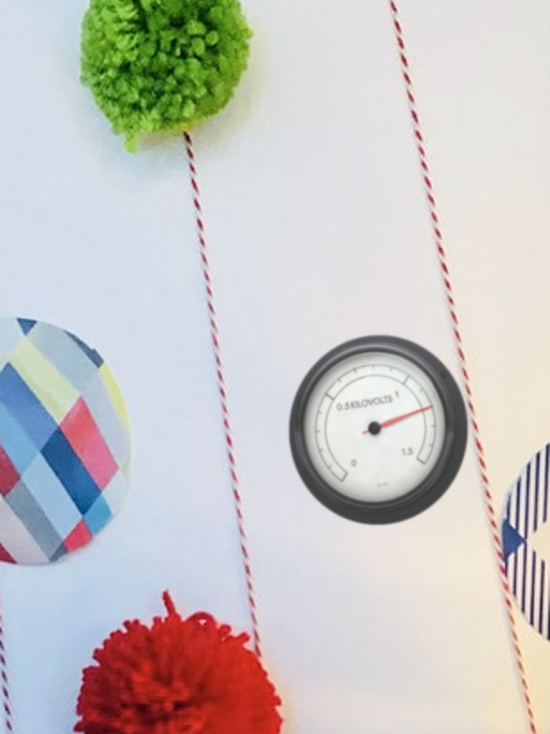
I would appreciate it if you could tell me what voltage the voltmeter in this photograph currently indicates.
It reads 1.2 kV
